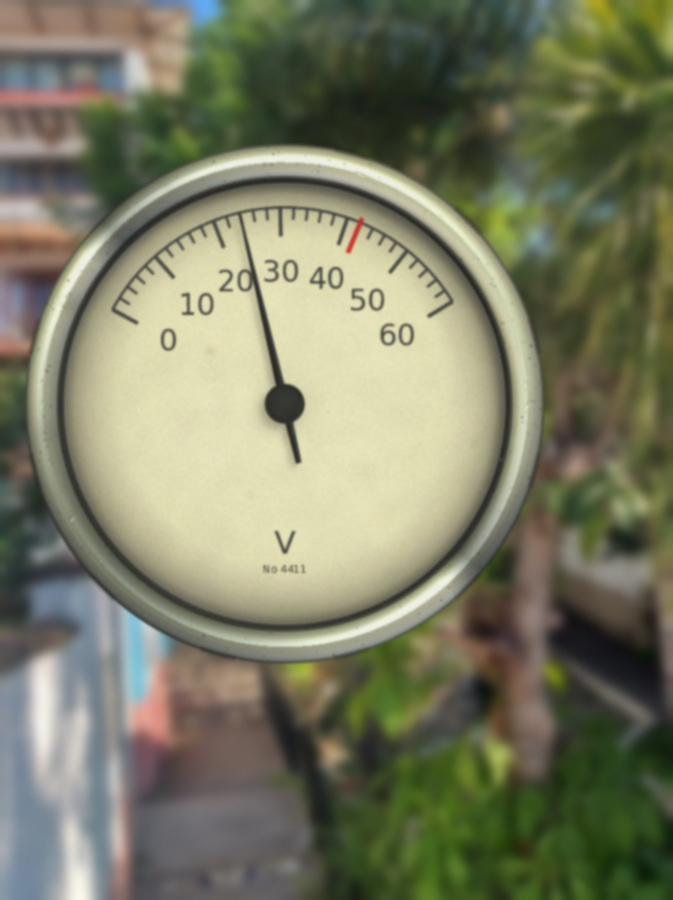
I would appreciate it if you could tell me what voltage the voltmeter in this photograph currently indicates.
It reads 24 V
